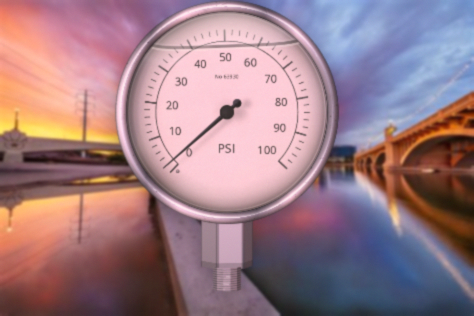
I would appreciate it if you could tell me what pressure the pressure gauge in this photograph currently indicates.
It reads 2 psi
